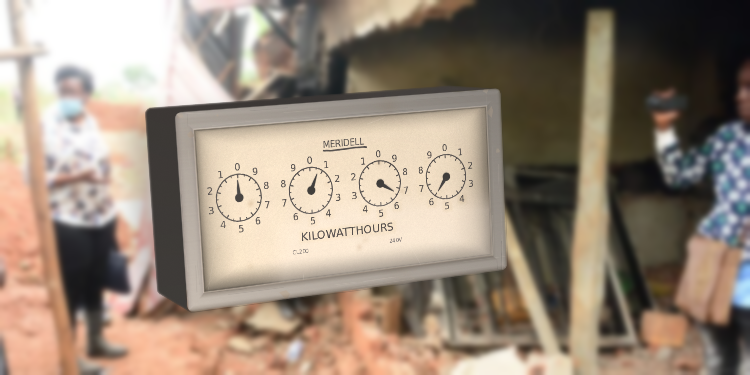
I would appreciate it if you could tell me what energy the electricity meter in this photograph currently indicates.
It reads 66 kWh
